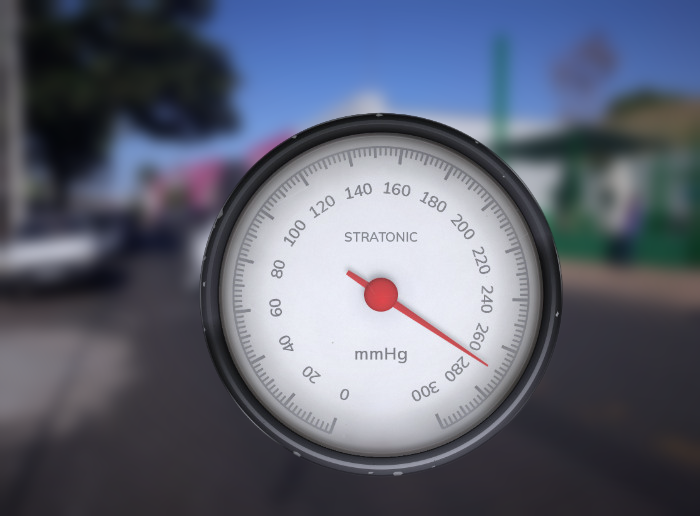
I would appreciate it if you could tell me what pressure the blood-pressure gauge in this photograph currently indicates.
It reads 270 mmHg
